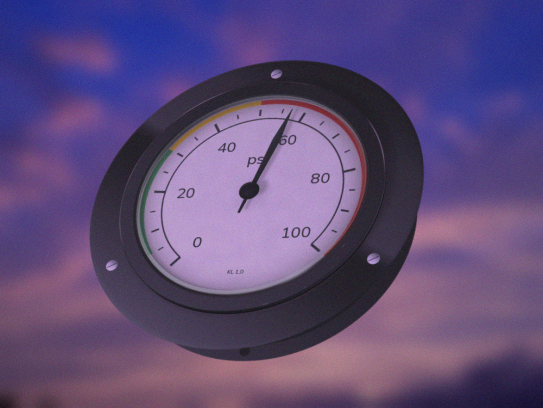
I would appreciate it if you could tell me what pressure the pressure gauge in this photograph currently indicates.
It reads 57.5 psi
